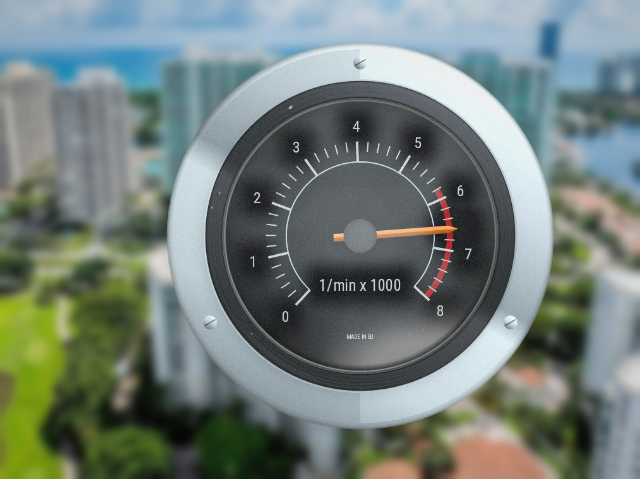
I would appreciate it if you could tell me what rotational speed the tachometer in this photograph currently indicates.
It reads 6600 rpm
